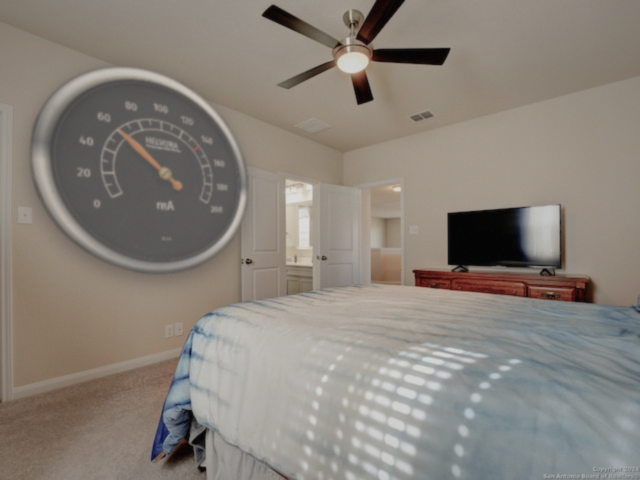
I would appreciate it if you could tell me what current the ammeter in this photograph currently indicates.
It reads 60 mA
